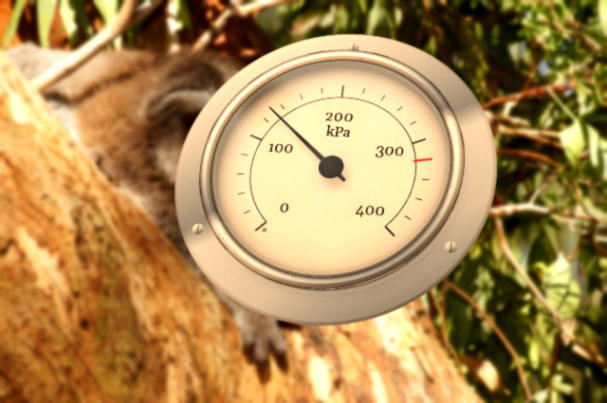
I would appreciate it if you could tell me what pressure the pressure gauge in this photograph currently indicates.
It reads 130 kPa
